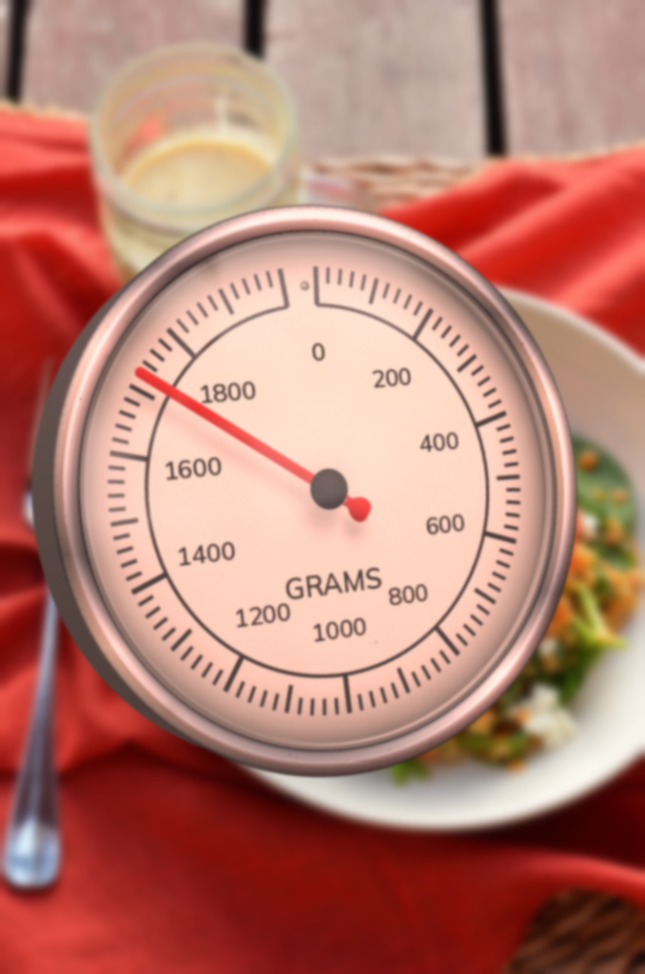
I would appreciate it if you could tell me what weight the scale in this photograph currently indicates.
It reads 1720 g
